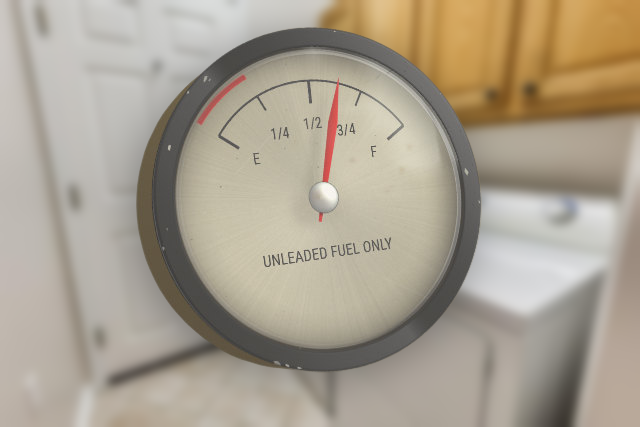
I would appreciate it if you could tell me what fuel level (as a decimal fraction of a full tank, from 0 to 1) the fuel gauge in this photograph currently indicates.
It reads 0.625
